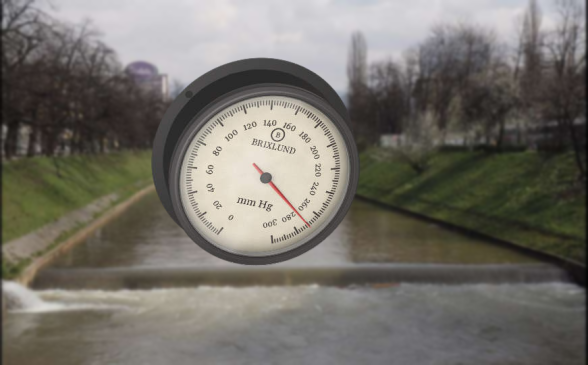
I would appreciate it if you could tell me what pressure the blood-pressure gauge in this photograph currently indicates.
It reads 270 mmHg
